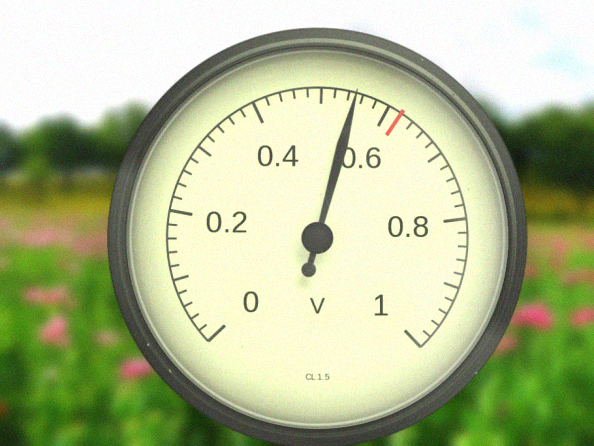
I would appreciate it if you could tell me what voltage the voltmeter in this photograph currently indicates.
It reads 0.55 V
